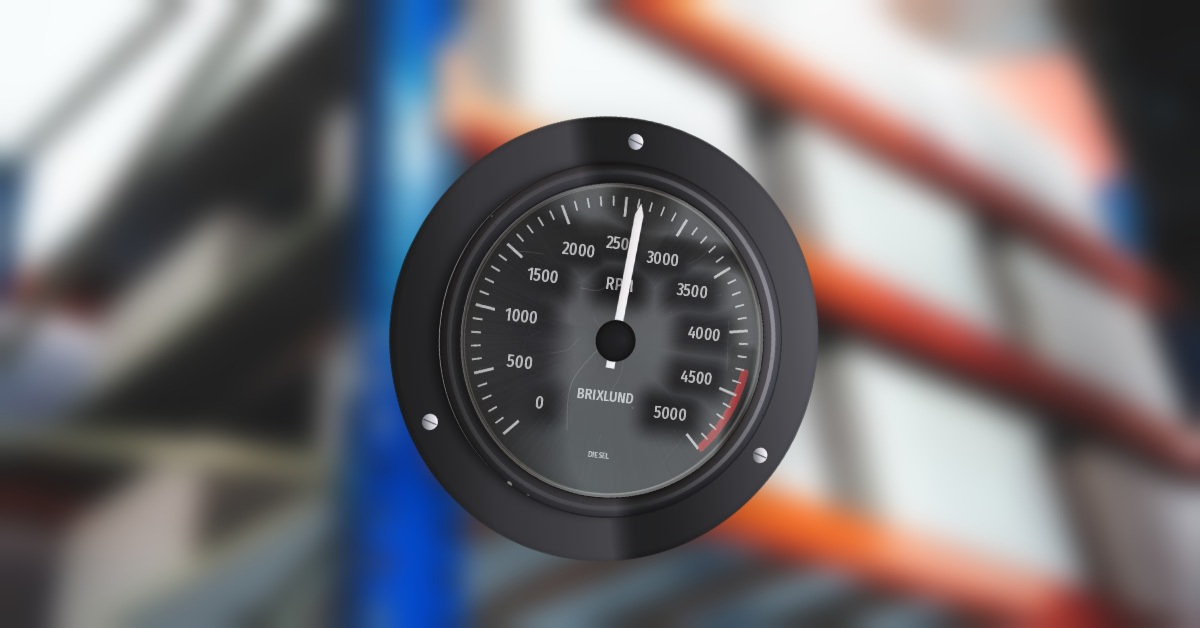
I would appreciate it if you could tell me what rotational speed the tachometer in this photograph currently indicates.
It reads 2600 rpm
